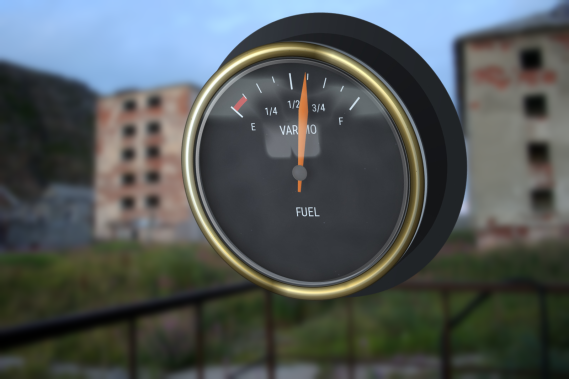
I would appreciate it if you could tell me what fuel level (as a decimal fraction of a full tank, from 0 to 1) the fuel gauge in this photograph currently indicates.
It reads 0.625
